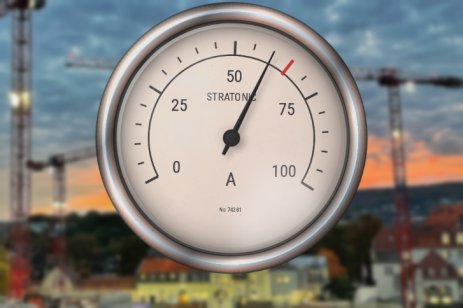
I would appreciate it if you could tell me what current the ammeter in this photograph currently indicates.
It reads 60 A
